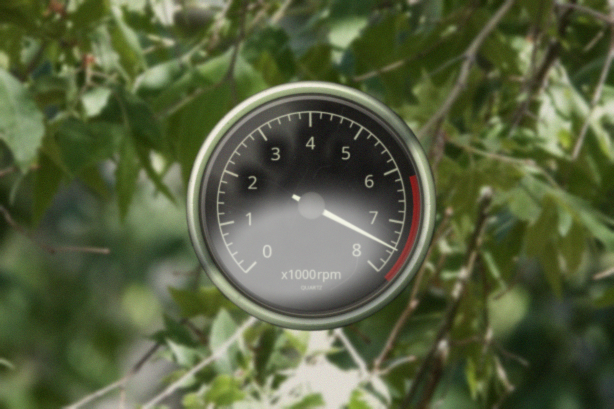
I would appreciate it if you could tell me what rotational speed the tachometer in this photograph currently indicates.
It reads 7500 rpm
